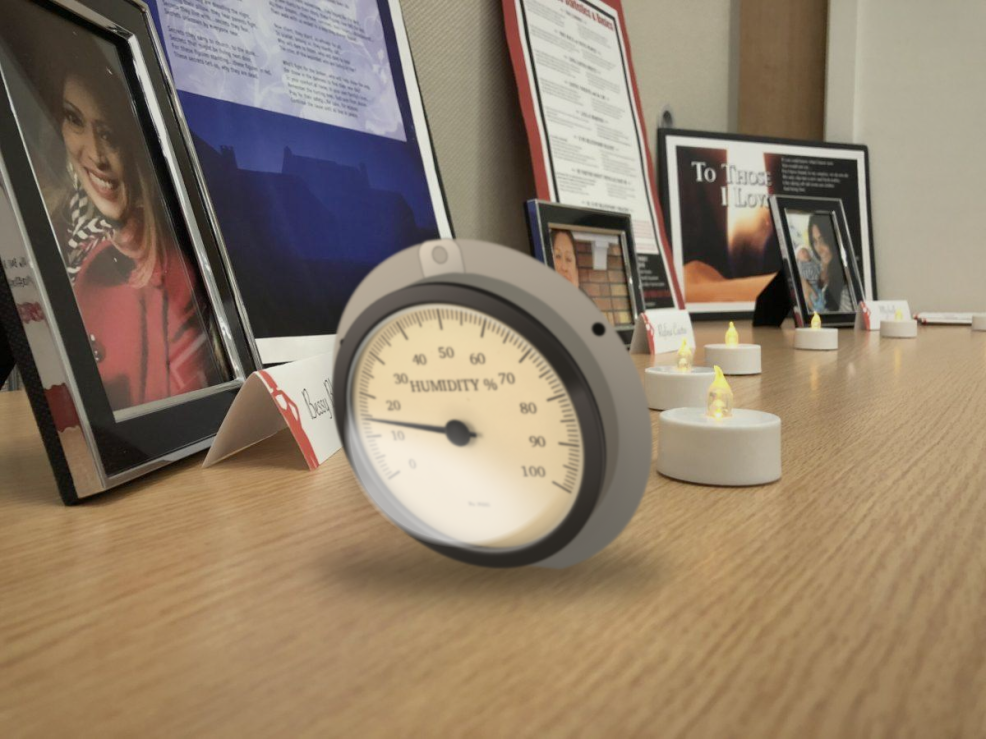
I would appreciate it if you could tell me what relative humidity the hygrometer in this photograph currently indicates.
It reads 15 %
